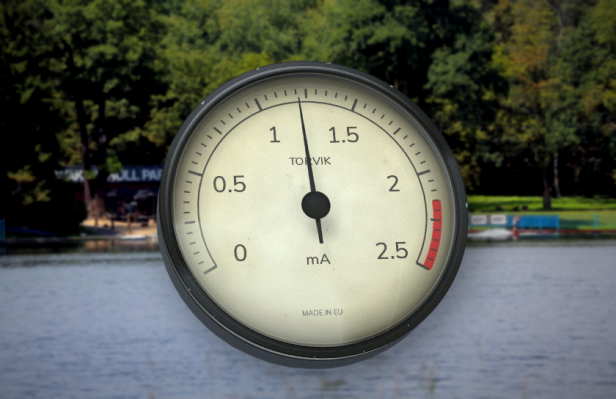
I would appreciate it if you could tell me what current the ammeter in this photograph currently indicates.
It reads 1.2 mA
